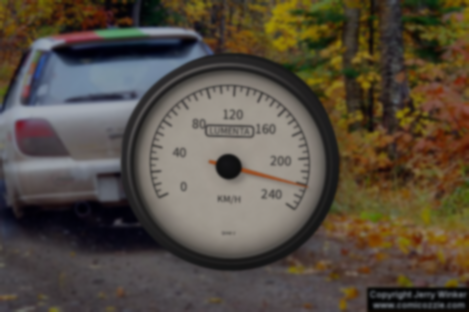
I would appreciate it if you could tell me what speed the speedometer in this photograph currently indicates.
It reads 220 km/h
